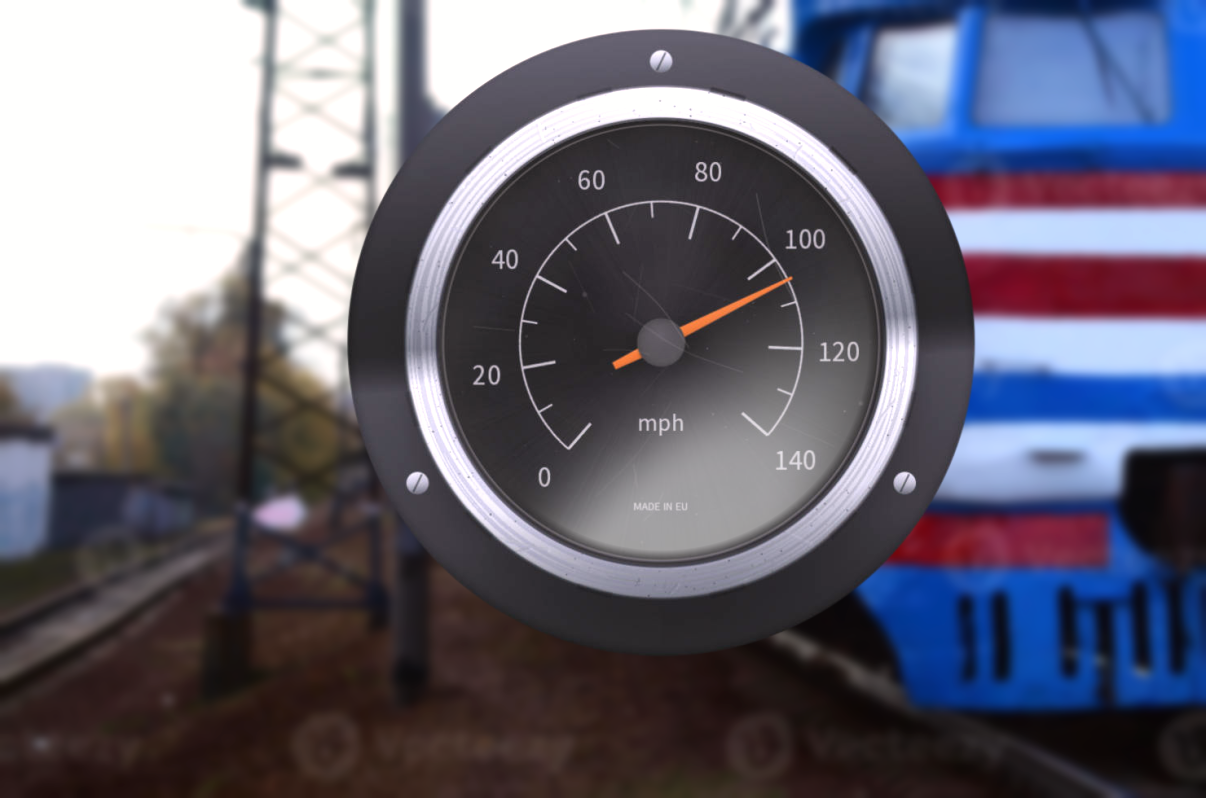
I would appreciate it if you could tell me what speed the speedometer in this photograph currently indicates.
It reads 105 mph
